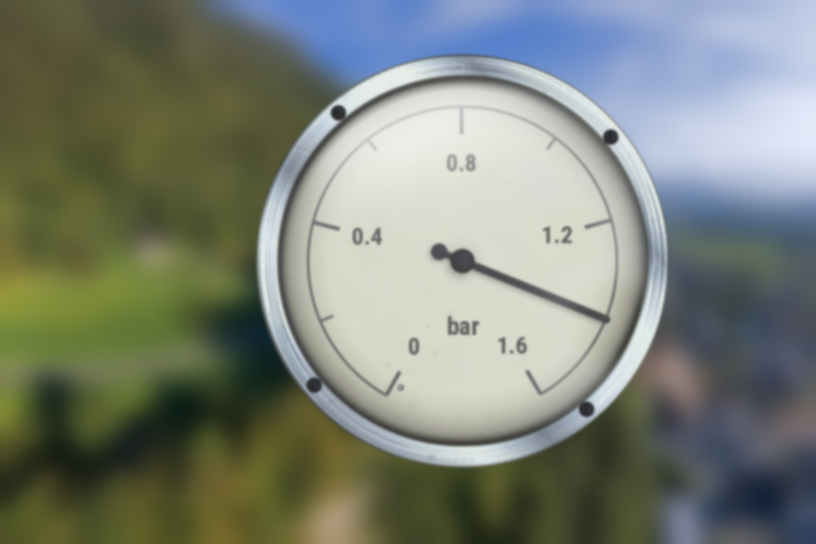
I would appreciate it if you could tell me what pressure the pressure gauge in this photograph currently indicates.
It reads 1.4 bar
